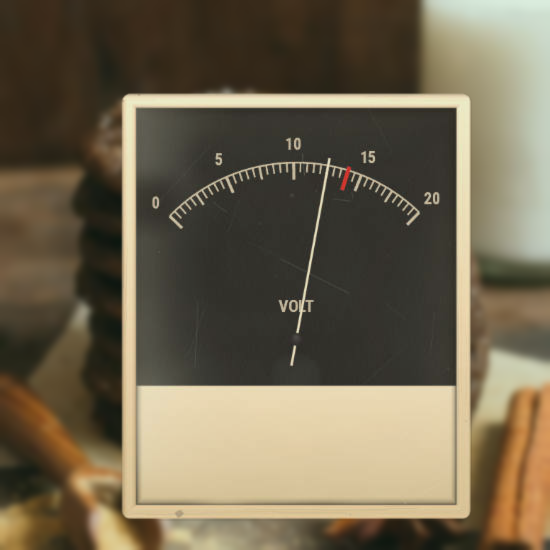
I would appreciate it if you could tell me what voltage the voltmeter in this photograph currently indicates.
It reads 12.5 V
